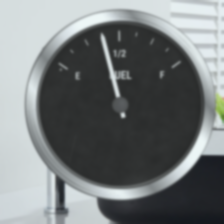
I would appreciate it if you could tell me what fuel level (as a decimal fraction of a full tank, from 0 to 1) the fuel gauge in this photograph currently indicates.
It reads 0.375
